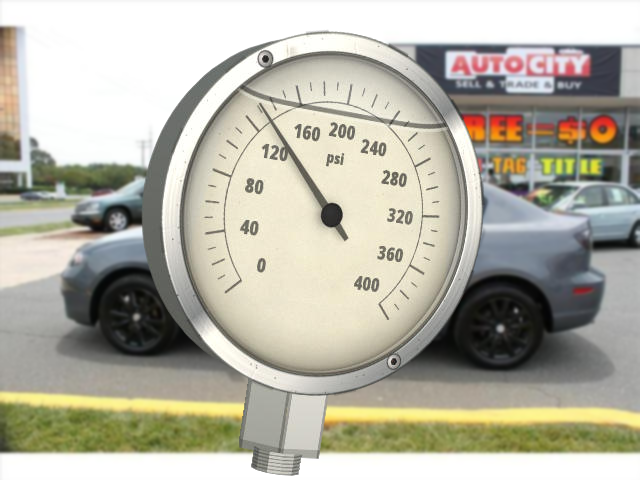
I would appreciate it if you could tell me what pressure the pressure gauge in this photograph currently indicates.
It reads 130 psi
